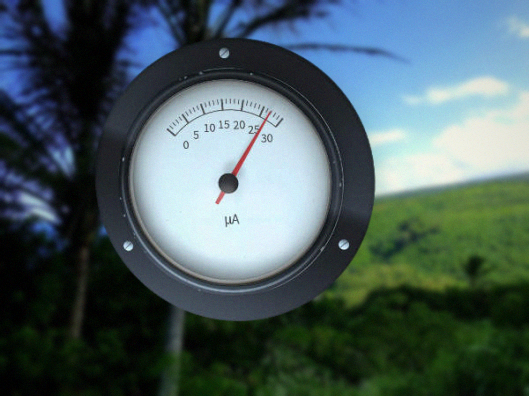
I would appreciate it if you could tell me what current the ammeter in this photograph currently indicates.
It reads 27 µA
